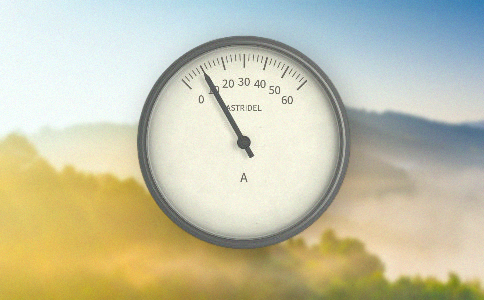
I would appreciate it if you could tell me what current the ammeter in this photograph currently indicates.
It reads 10 A
